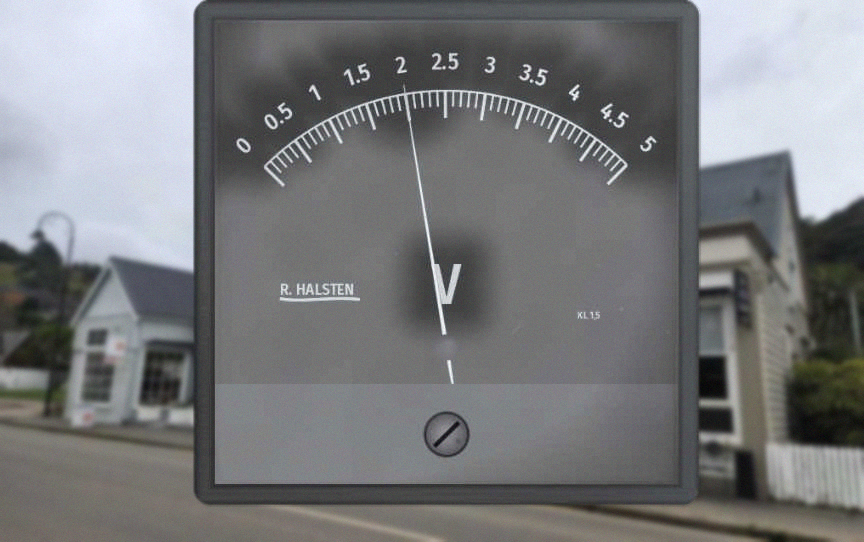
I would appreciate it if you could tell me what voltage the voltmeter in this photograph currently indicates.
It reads 2 V
